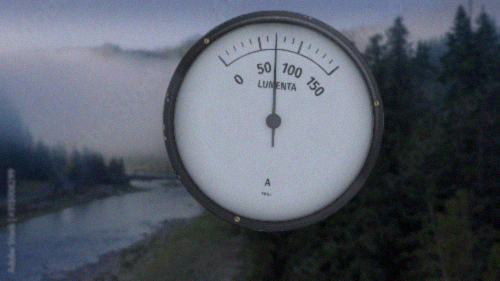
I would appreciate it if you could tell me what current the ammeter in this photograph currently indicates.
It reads 70 A
